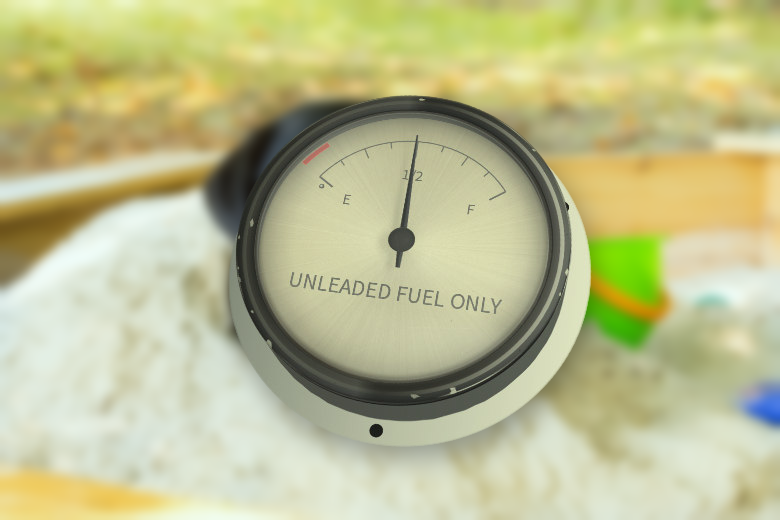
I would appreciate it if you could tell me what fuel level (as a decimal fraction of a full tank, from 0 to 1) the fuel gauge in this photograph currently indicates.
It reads 0.5
